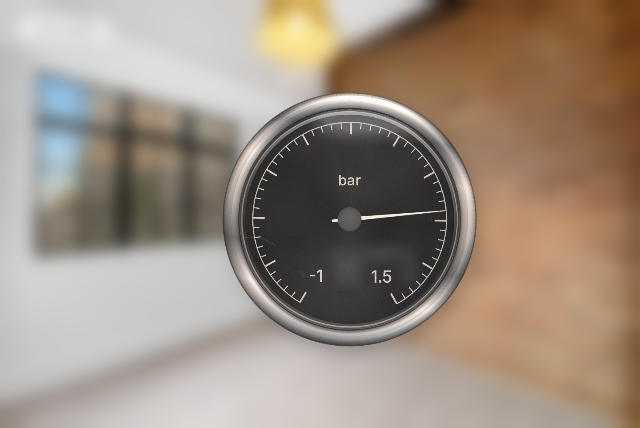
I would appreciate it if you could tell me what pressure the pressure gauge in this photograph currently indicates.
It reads 0.95 bar
